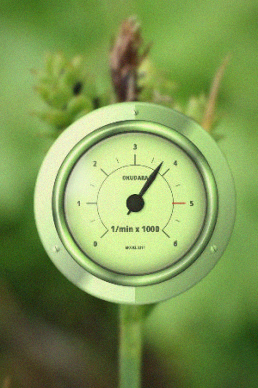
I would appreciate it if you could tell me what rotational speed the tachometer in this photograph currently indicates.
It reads 3750 rpm
